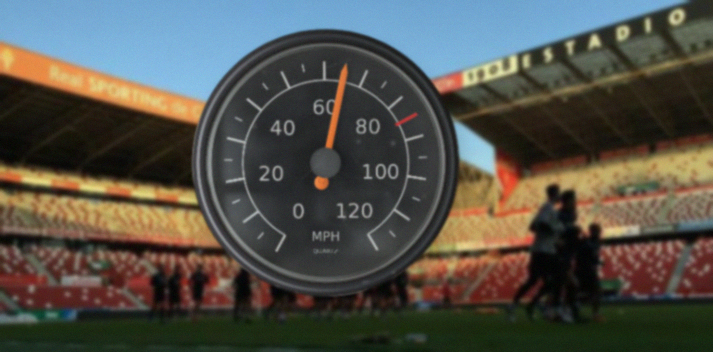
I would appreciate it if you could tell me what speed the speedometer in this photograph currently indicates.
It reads 65 mph
